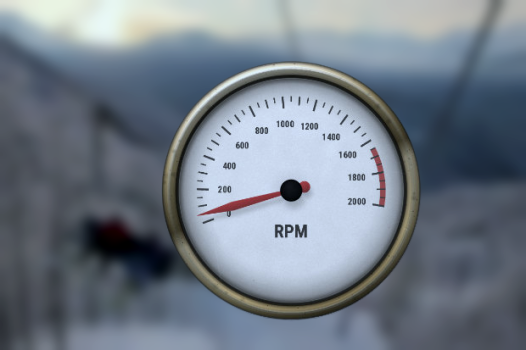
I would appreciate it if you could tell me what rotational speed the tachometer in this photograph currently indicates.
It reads 50 rpm
